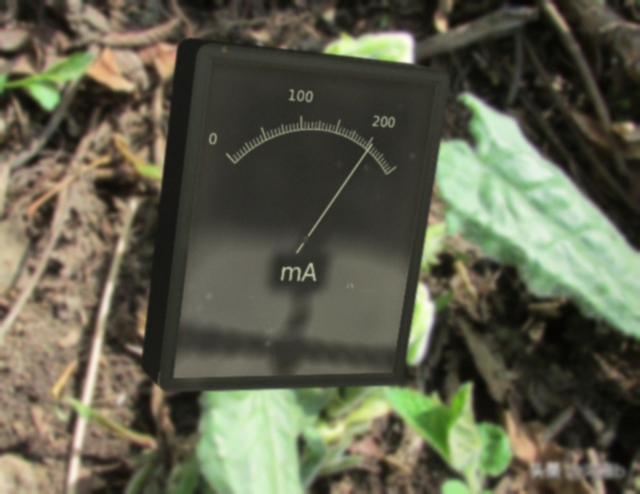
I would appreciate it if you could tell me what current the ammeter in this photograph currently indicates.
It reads 200 mA
